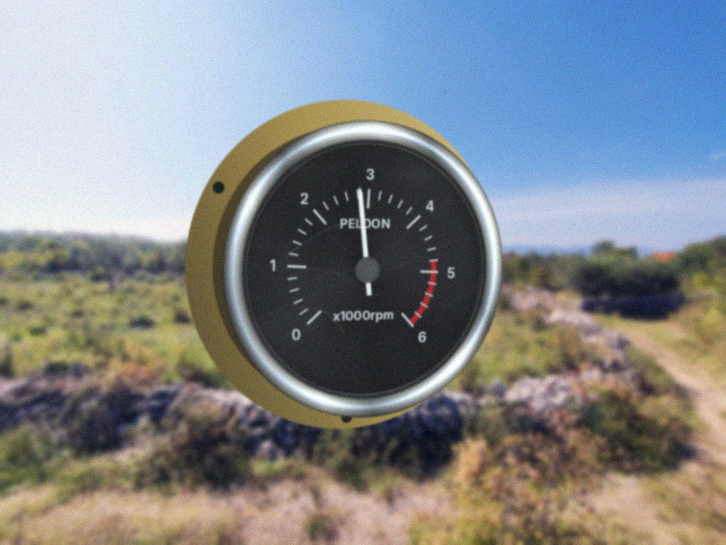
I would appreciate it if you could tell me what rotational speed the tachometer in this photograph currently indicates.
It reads 2800 rpm
